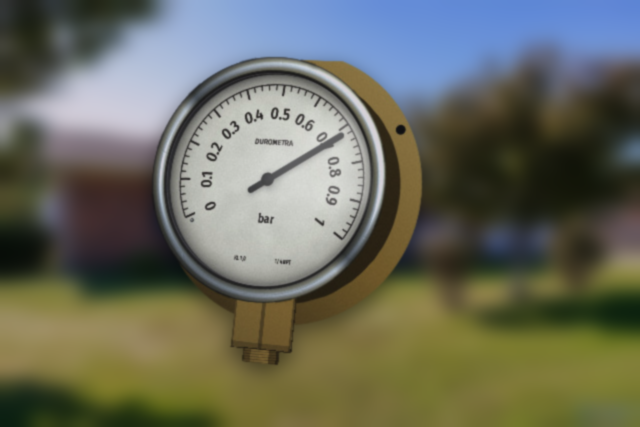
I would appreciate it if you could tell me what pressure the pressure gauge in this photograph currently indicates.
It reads 0.72 bar
